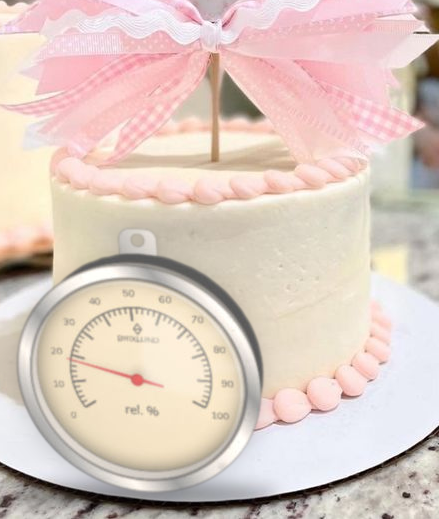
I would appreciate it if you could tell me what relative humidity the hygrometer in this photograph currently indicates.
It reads 20 %
